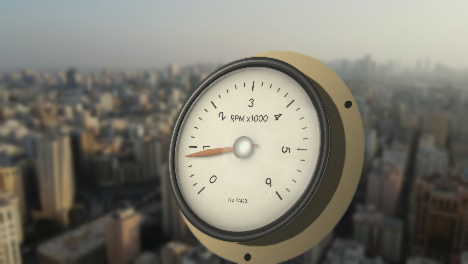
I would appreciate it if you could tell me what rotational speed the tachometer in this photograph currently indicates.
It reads 800 rpm
